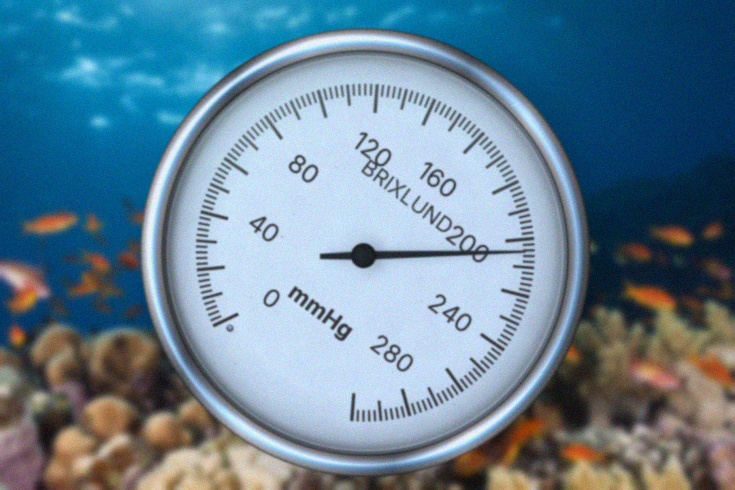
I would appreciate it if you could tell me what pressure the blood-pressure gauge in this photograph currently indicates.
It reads 204 mmHg
